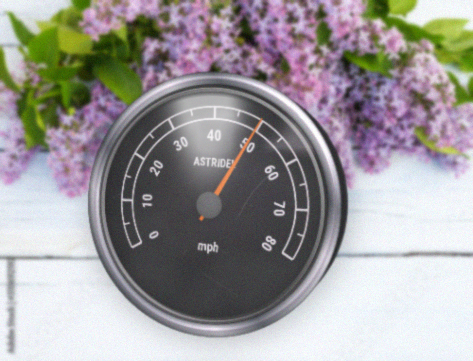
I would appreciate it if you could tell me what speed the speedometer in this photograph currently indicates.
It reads 50 mph
